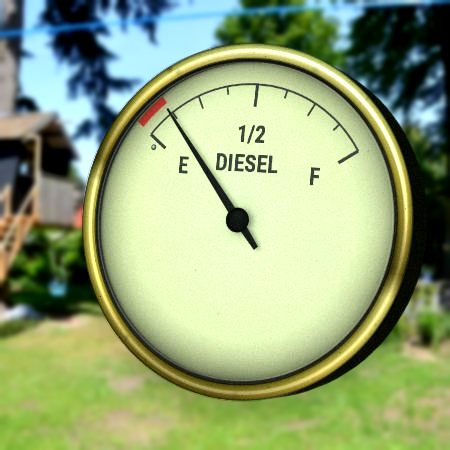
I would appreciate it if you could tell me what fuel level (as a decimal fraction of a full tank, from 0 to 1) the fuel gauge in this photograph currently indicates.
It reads 0.125
